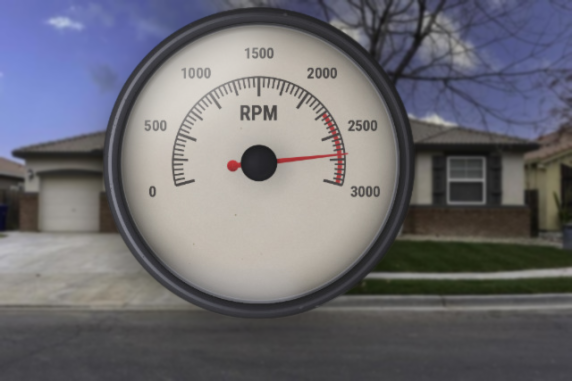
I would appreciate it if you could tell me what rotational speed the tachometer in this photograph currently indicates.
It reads 2700 rpm
